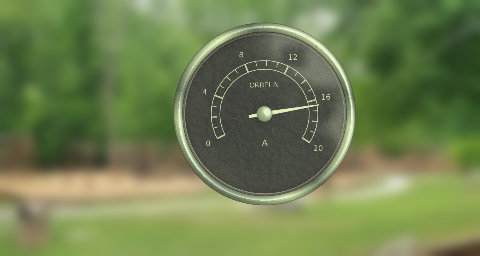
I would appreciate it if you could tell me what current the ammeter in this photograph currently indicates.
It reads 16.5 A
